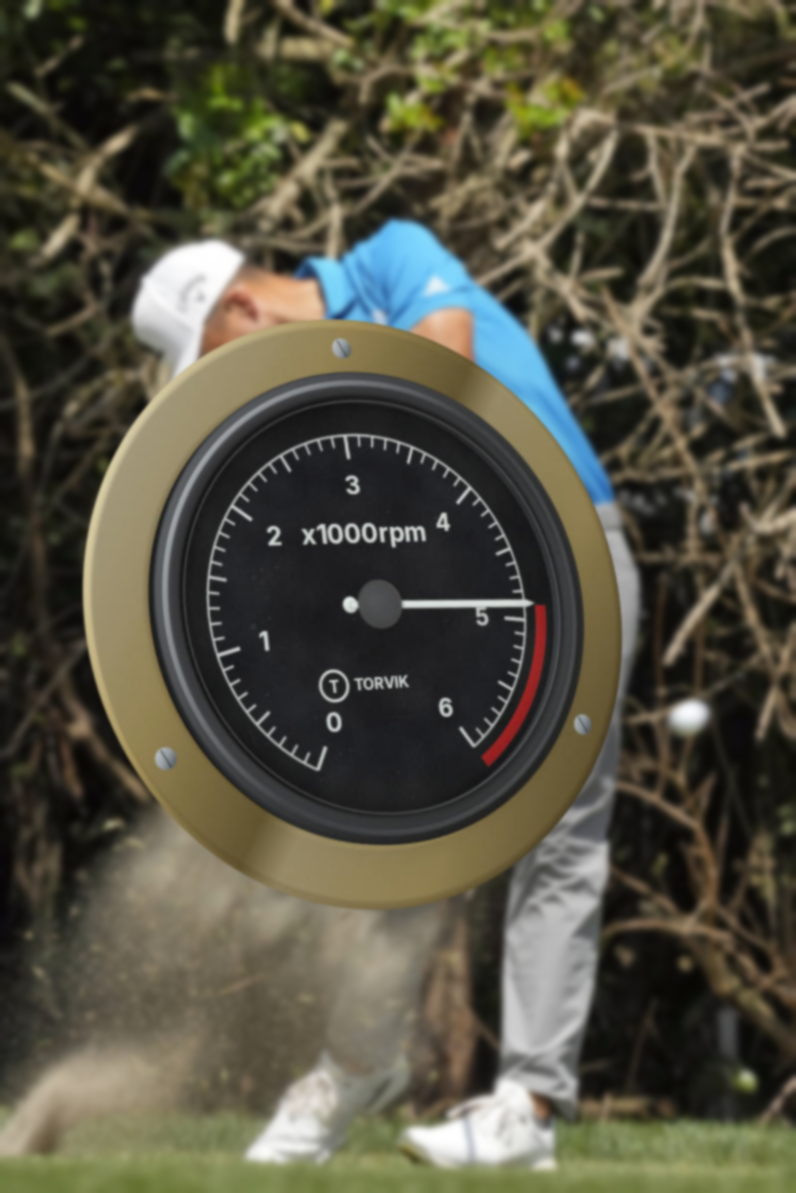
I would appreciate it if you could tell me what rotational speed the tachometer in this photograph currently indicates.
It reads 4900 rpm
